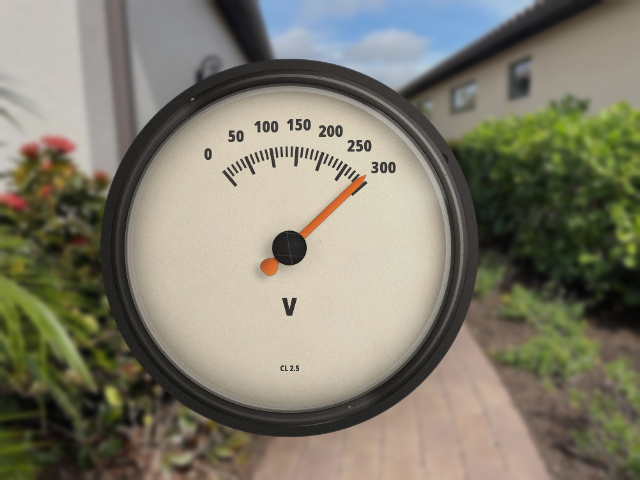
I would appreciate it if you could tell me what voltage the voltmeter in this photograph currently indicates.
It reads 290 V
